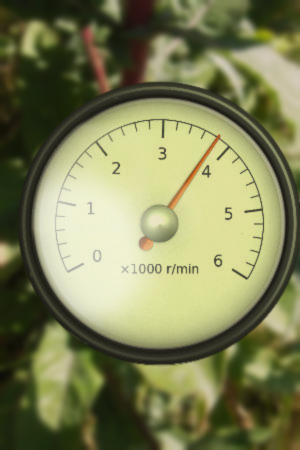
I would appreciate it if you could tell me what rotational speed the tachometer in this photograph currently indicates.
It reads 3800 rpm
